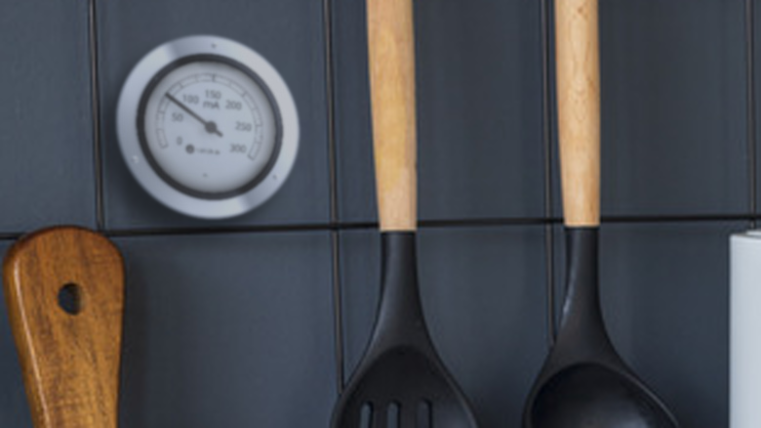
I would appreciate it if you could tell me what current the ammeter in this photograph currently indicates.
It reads 75 mA
